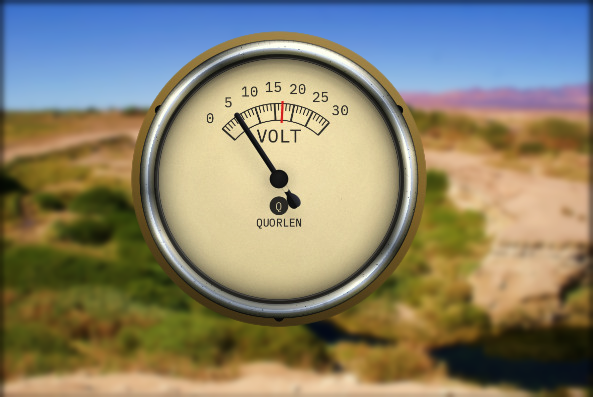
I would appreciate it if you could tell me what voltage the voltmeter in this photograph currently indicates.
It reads 5 V
